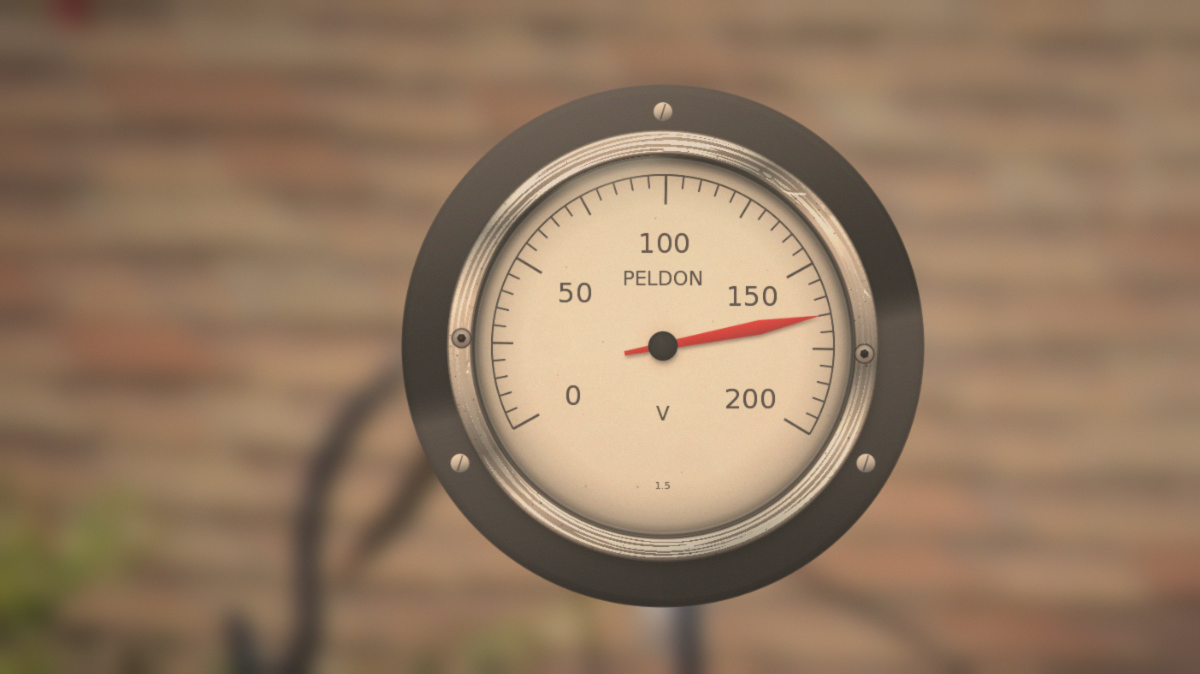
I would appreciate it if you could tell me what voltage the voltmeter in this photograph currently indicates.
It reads 165 V
